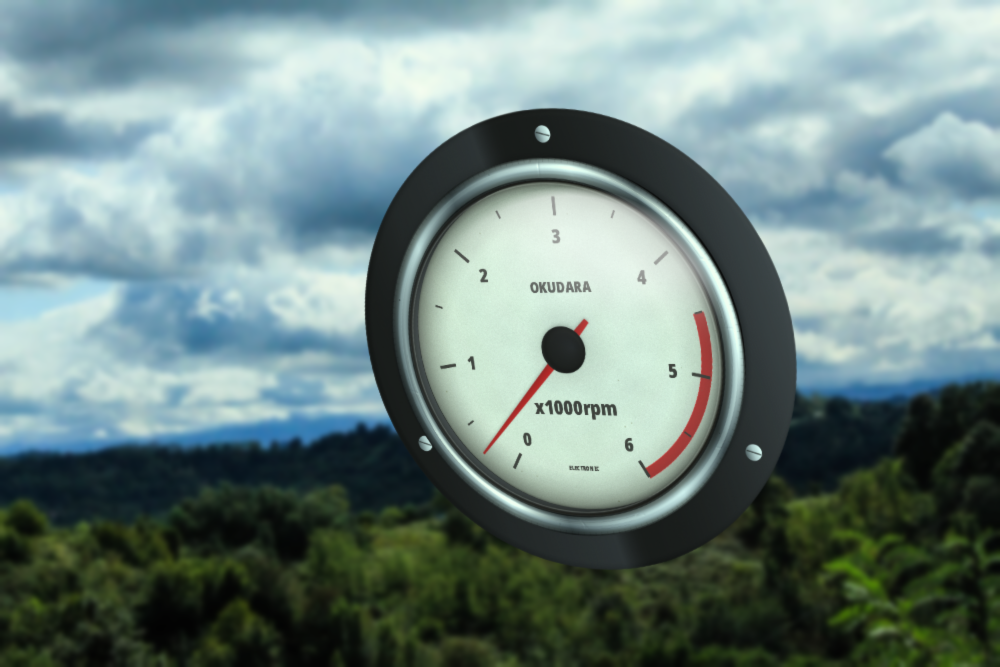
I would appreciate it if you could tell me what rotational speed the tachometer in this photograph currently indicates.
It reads 250 rpm
